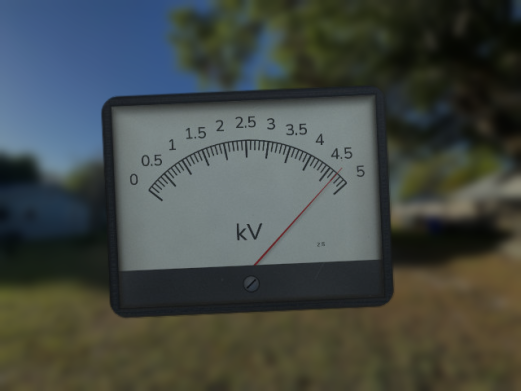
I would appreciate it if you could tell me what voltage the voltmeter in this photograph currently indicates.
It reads 4.7 kV
